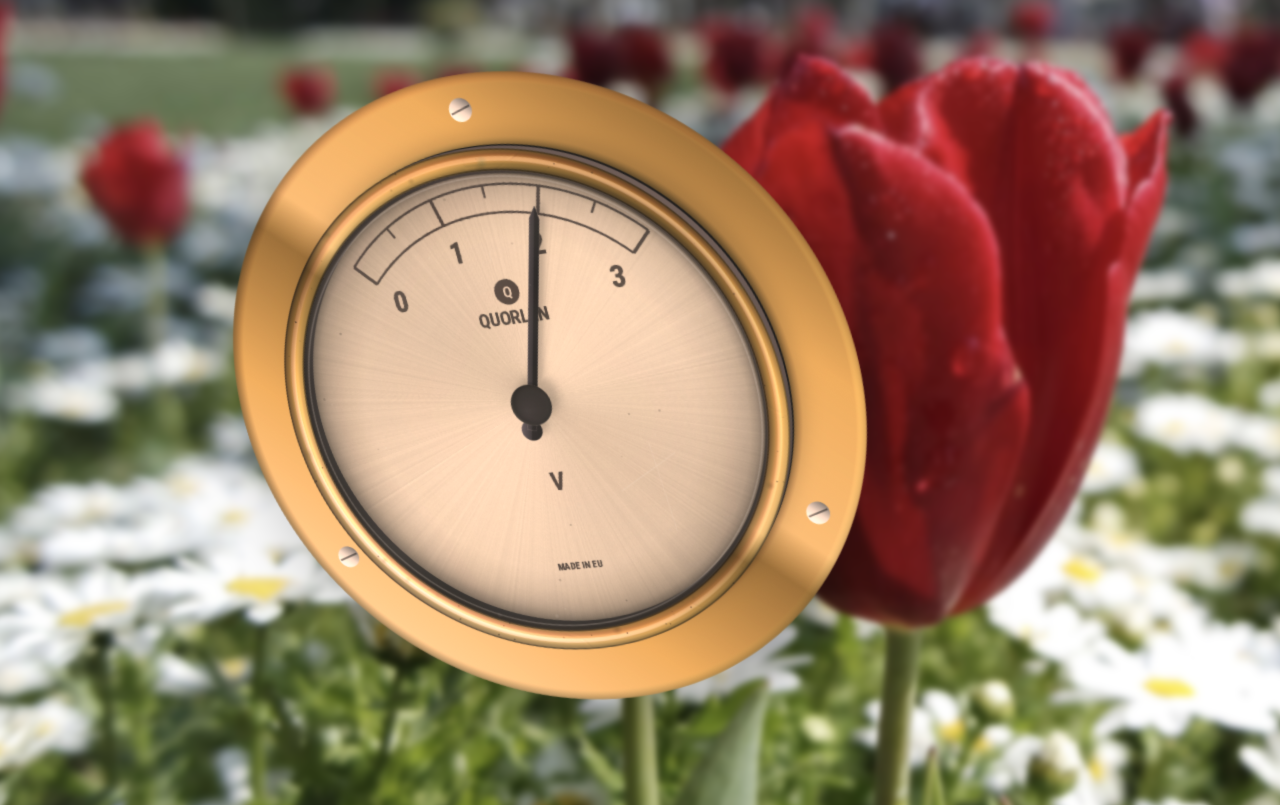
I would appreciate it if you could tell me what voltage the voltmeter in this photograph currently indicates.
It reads 2 V
